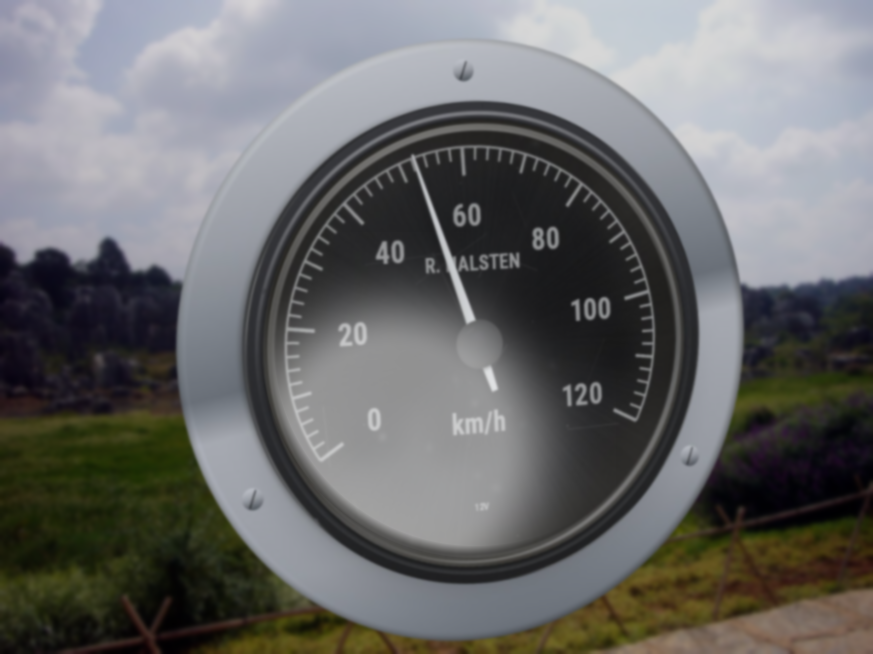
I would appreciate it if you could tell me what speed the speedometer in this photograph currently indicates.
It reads 52 km/h
